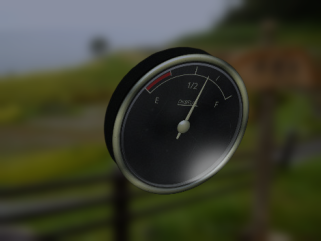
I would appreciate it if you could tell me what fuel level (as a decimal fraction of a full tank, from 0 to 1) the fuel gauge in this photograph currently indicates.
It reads 0.625
